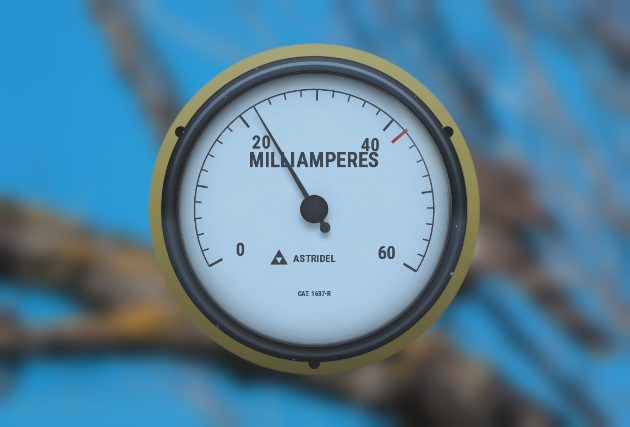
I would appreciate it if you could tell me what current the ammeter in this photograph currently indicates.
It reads 22 mA
